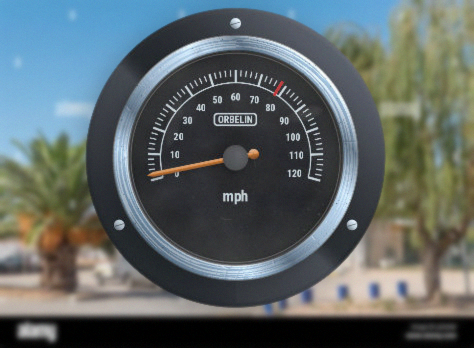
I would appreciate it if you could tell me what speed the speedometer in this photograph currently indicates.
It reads 2 mph
